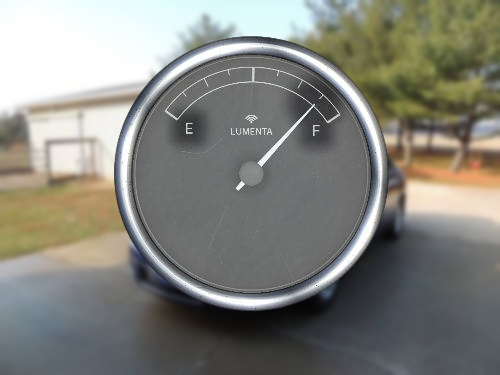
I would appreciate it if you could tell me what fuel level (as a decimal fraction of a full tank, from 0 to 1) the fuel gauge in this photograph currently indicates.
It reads 0.875
